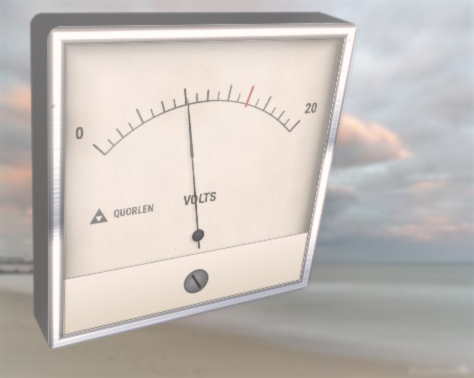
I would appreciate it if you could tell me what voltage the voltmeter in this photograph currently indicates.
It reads 8 V
